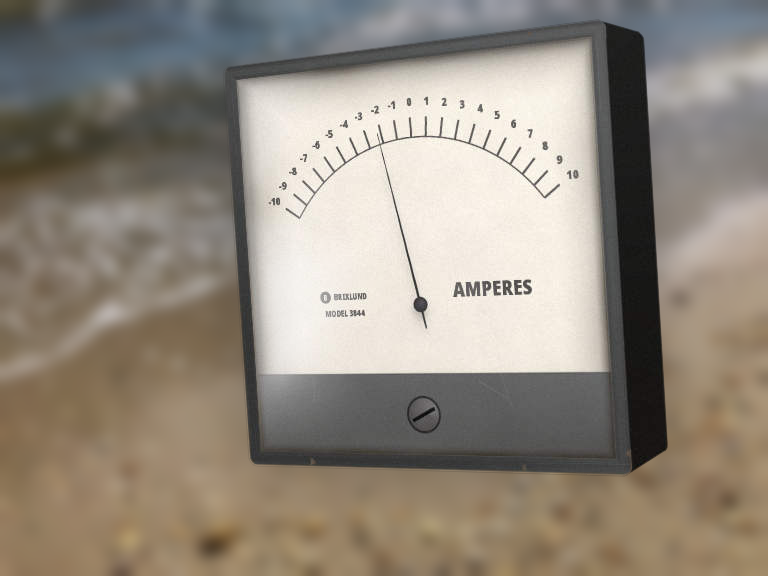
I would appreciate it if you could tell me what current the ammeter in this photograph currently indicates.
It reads -2 A
